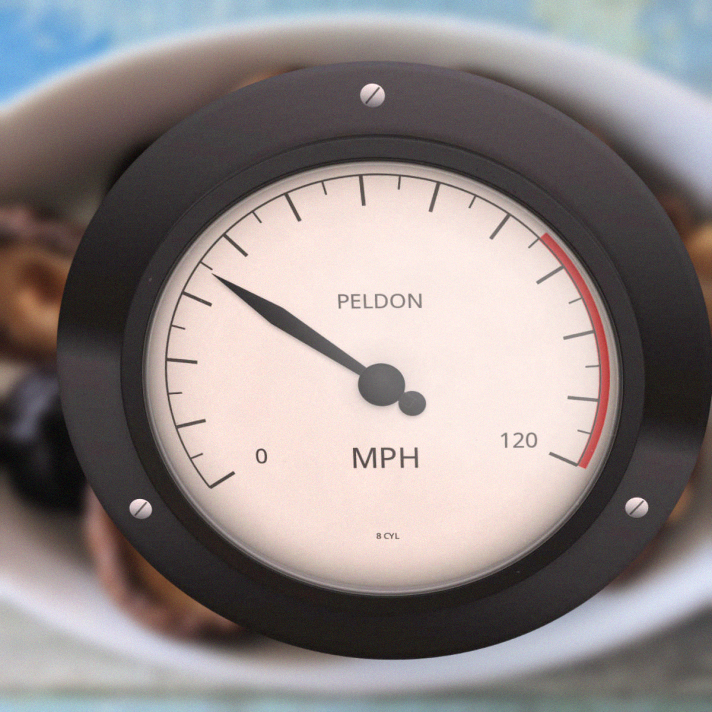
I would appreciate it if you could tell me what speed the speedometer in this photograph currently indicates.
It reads 35 mph
